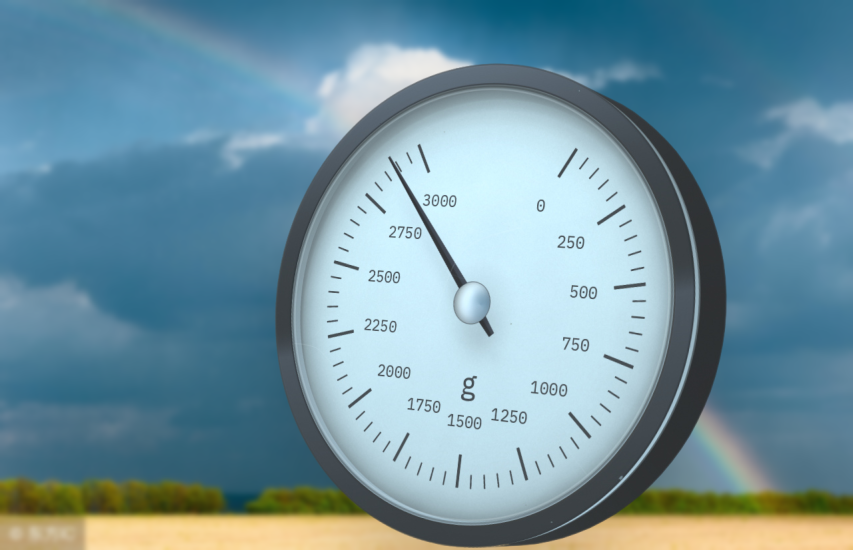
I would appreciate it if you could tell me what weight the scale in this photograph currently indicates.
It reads 2900 g
